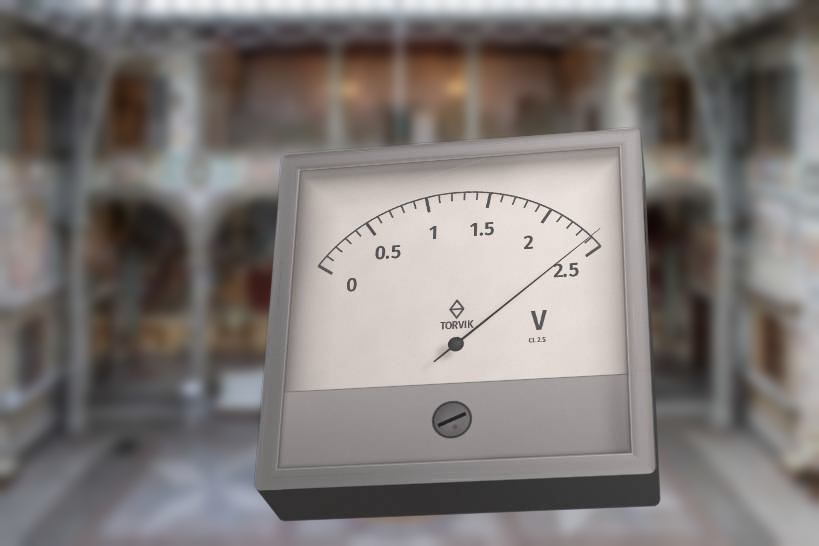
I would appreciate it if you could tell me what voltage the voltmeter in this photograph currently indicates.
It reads 2.4 V
